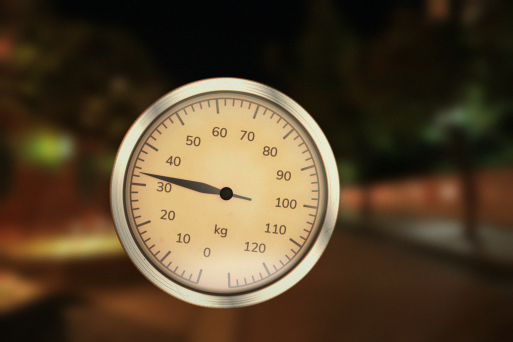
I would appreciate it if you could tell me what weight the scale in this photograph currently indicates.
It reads 33 kg
